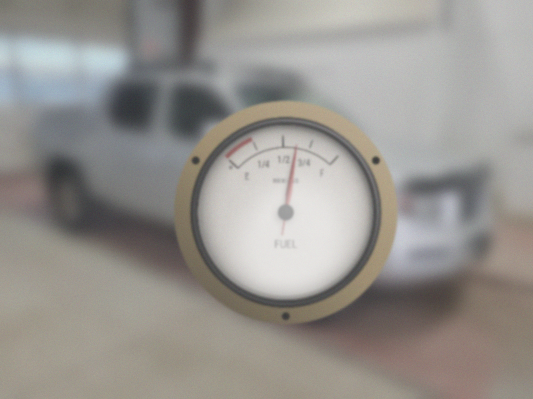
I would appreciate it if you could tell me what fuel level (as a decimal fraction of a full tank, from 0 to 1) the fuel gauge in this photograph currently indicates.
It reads 0.625
